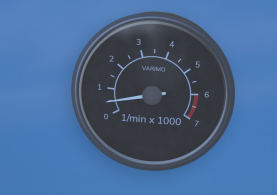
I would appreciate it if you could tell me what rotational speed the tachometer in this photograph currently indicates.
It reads 500 rpm
